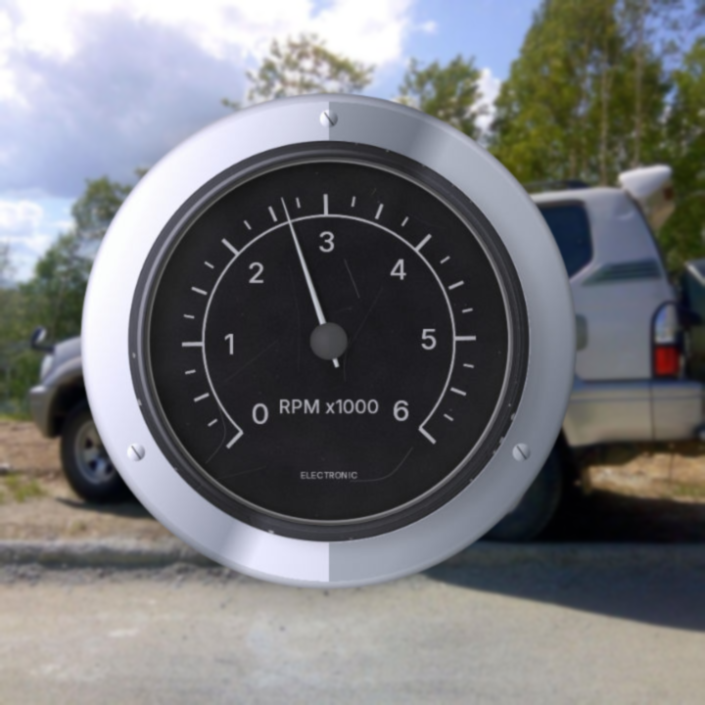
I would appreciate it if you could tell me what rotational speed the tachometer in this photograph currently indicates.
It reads 2625 rpm
